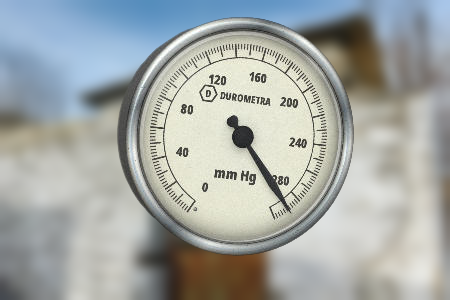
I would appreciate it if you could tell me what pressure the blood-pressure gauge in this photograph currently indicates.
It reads 290 mmHg
